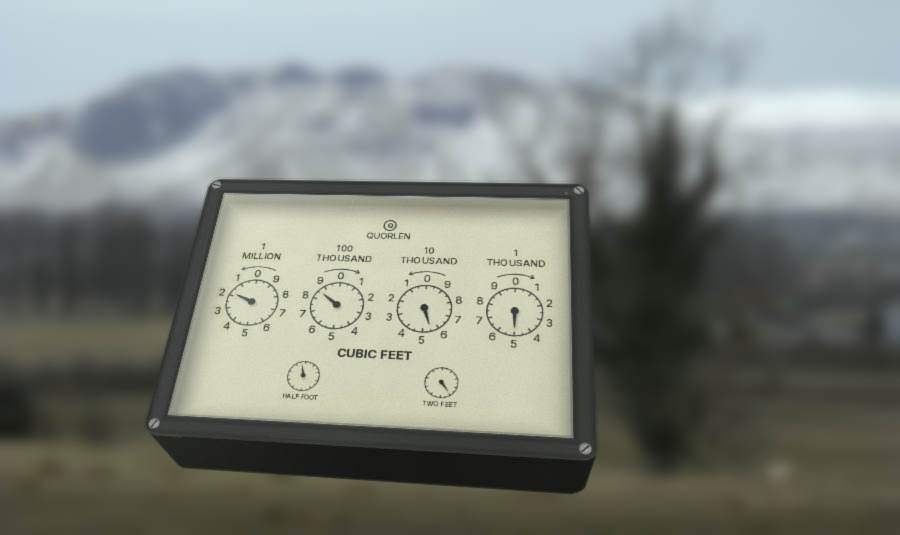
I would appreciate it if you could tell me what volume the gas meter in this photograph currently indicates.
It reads 185500 ft³
